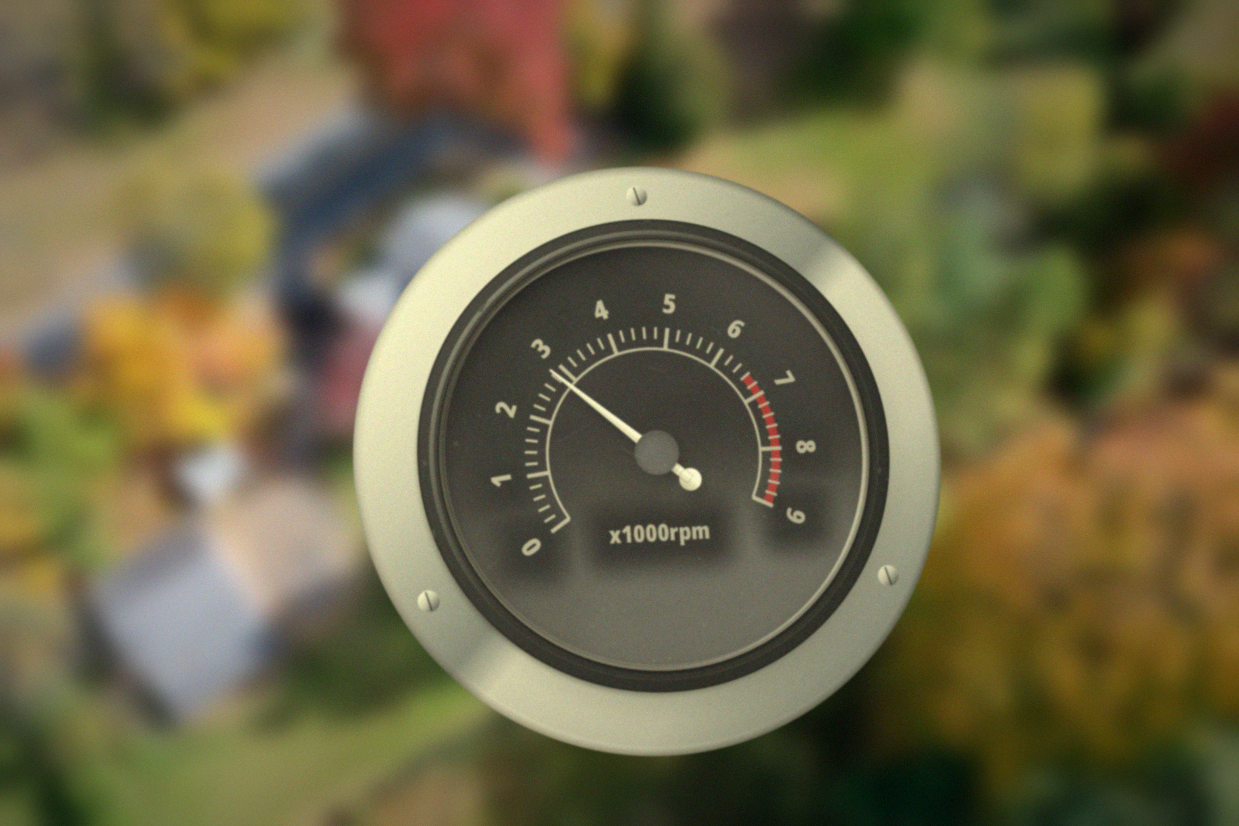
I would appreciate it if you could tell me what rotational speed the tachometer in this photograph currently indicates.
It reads 2800 rpm
